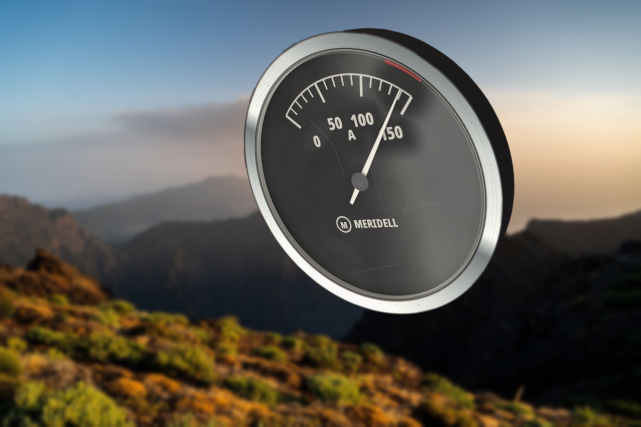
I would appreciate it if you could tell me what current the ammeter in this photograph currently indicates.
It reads 140 A
